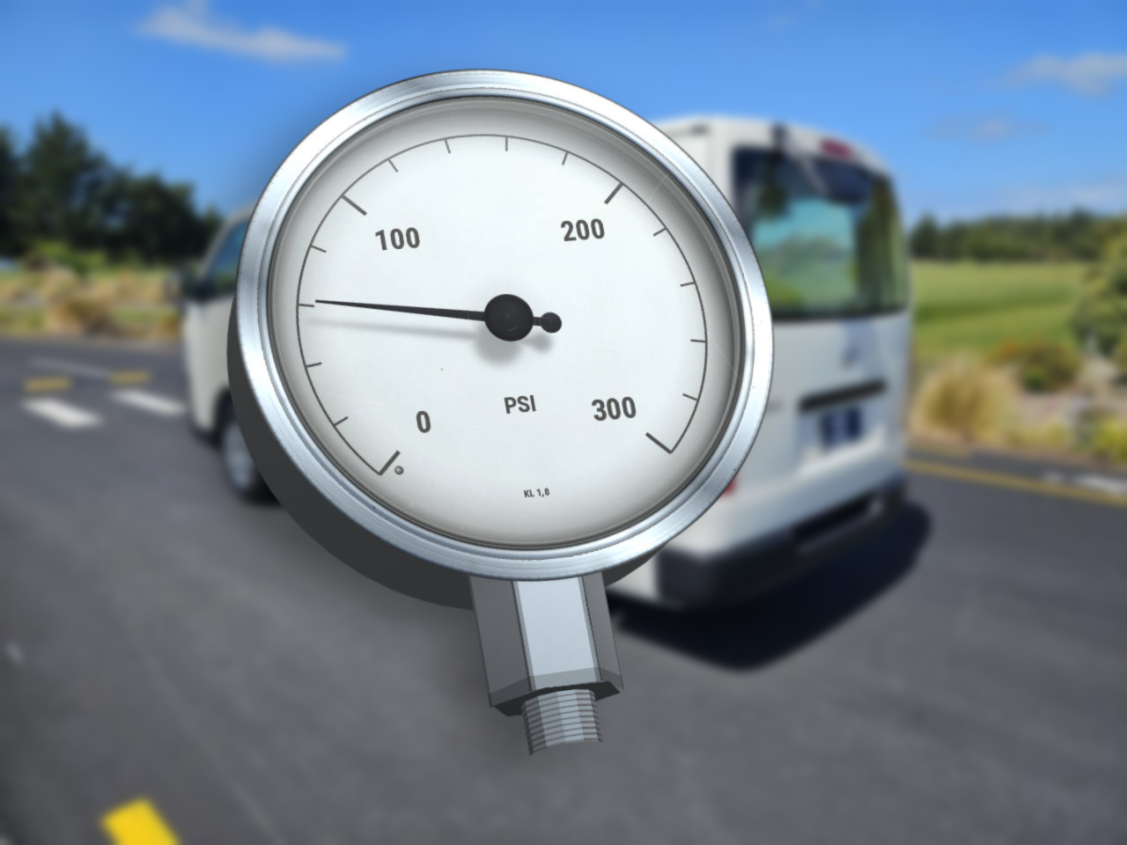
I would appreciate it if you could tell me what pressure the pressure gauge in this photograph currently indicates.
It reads 60 psi
